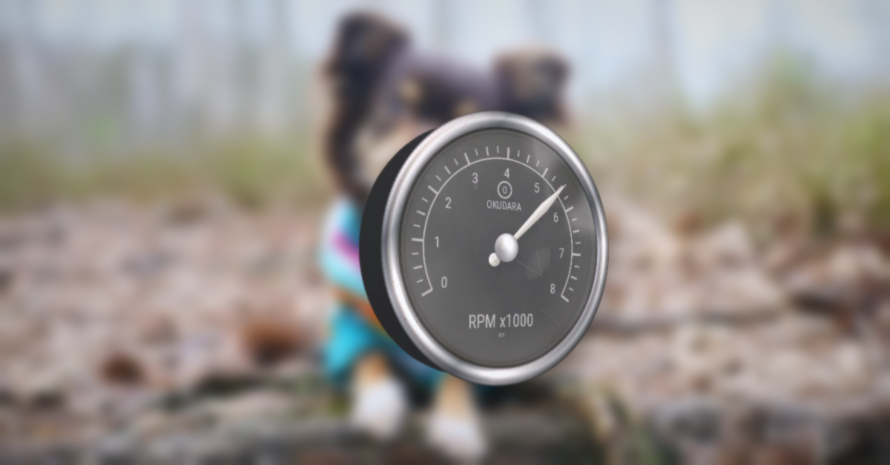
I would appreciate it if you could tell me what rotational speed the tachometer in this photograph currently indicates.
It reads 5500 rpm
